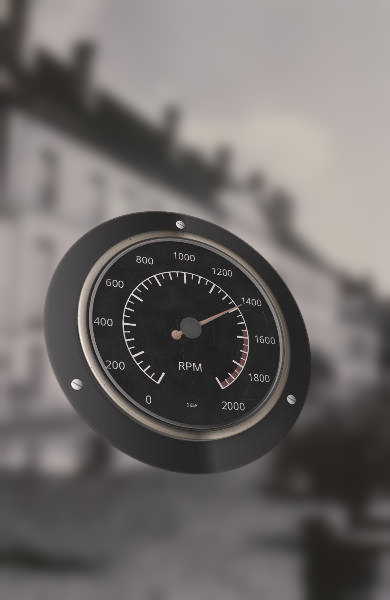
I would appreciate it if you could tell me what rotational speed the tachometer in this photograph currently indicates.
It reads 1400 rpm
